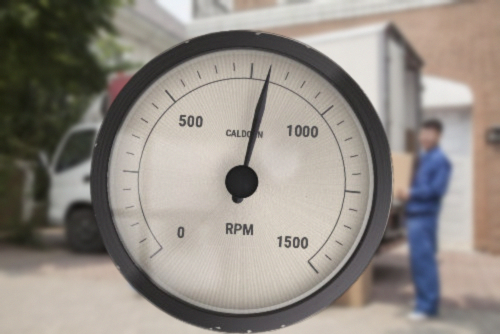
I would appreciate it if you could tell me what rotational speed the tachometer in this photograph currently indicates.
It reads 800 rpm
